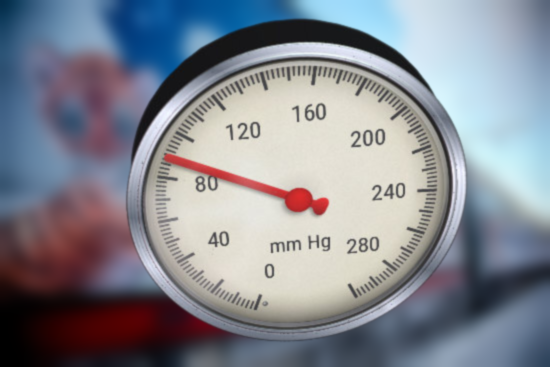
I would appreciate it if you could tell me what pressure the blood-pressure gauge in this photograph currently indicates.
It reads 90 mmHg
